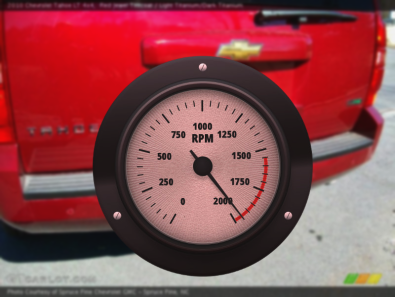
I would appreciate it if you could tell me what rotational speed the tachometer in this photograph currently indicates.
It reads 1950 rpm
